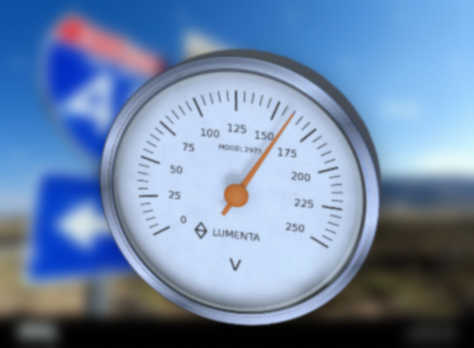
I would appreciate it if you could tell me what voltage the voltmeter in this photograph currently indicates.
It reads 160 V
